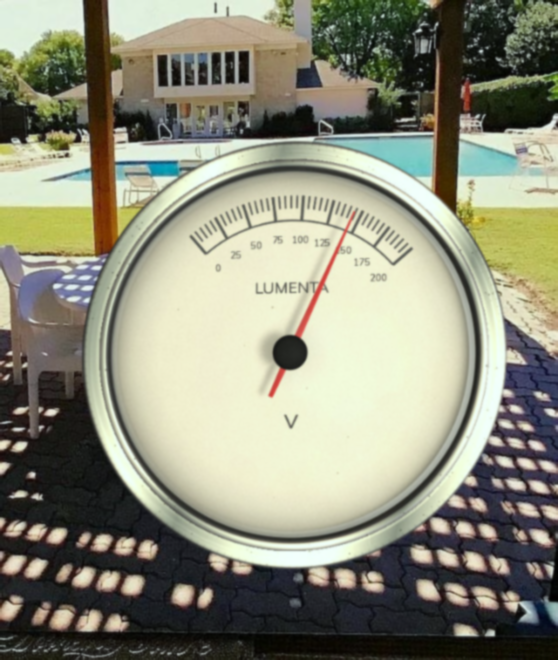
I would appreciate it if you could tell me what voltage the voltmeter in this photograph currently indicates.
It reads 145 V
